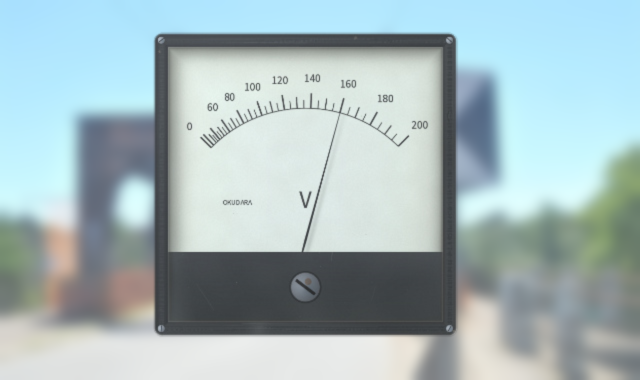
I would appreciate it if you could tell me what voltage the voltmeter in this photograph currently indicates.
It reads 160 V
